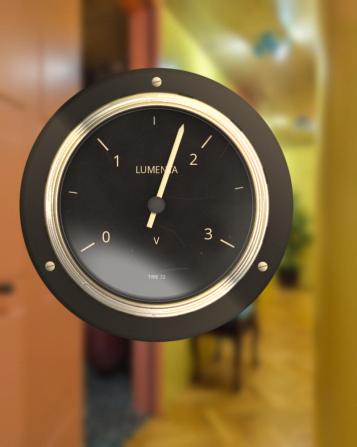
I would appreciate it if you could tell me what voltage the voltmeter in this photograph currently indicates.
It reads 1.75 V
